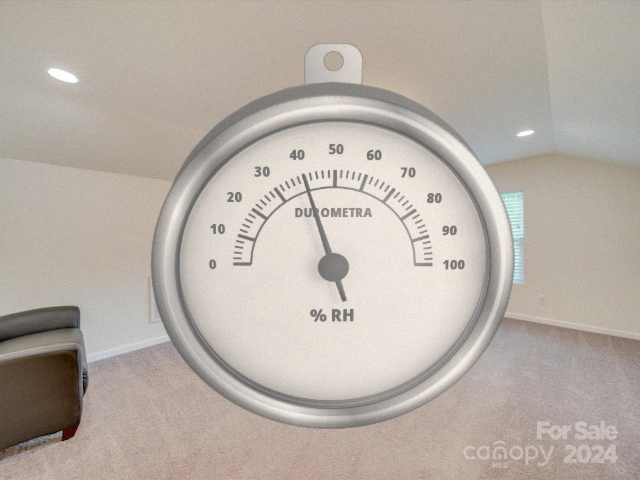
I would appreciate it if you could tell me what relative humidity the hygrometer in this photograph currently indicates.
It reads 40 %
